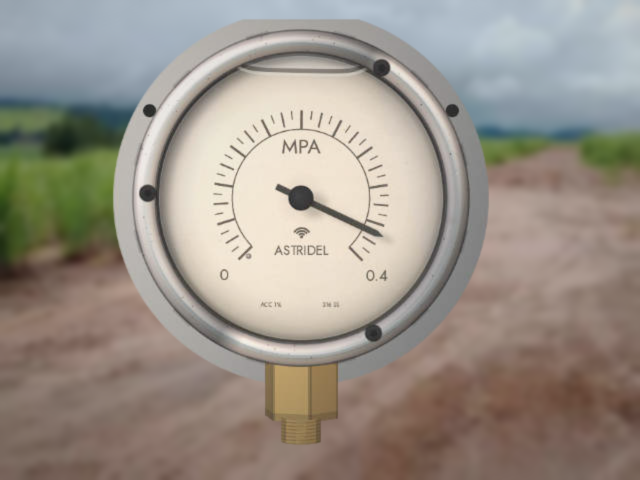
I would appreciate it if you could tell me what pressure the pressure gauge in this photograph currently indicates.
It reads 0.37 MPa
